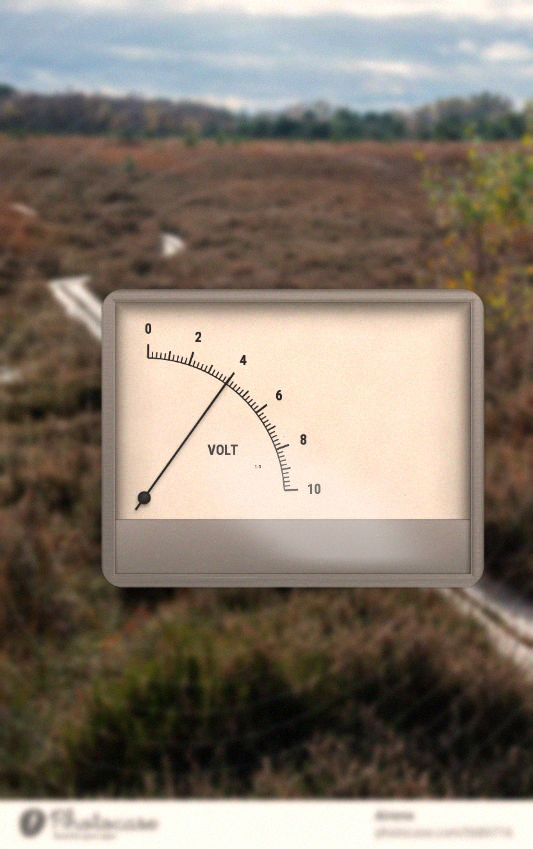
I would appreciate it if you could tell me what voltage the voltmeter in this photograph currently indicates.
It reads 4 V
